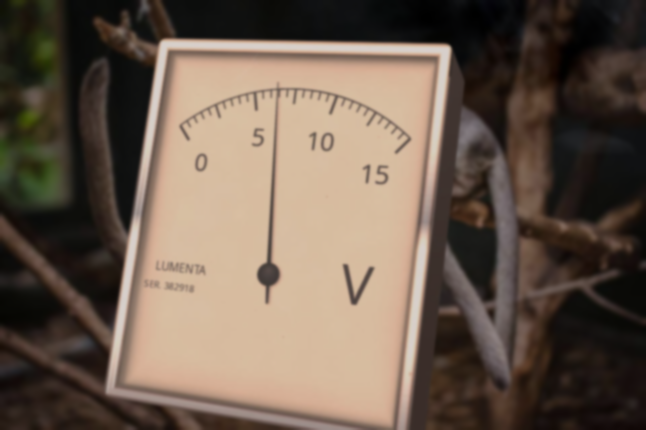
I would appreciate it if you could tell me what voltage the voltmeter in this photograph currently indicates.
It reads 6.5 V
